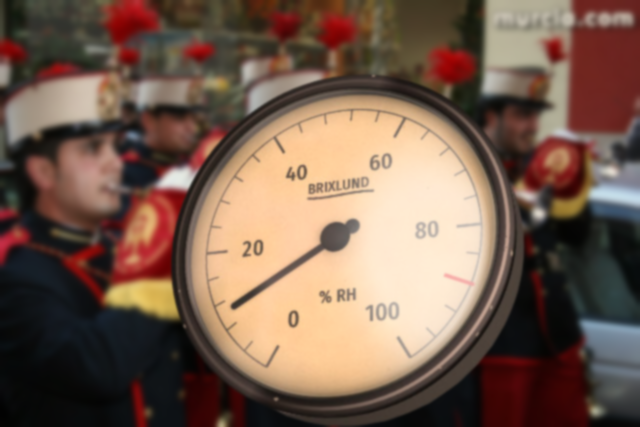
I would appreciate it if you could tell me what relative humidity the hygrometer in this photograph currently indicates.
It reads 10 %
